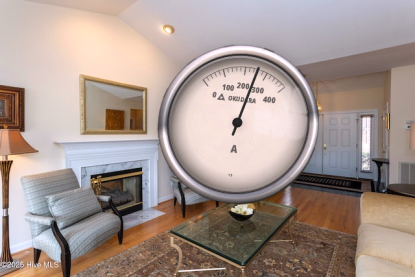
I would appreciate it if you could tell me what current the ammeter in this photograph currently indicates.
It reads 260 A
